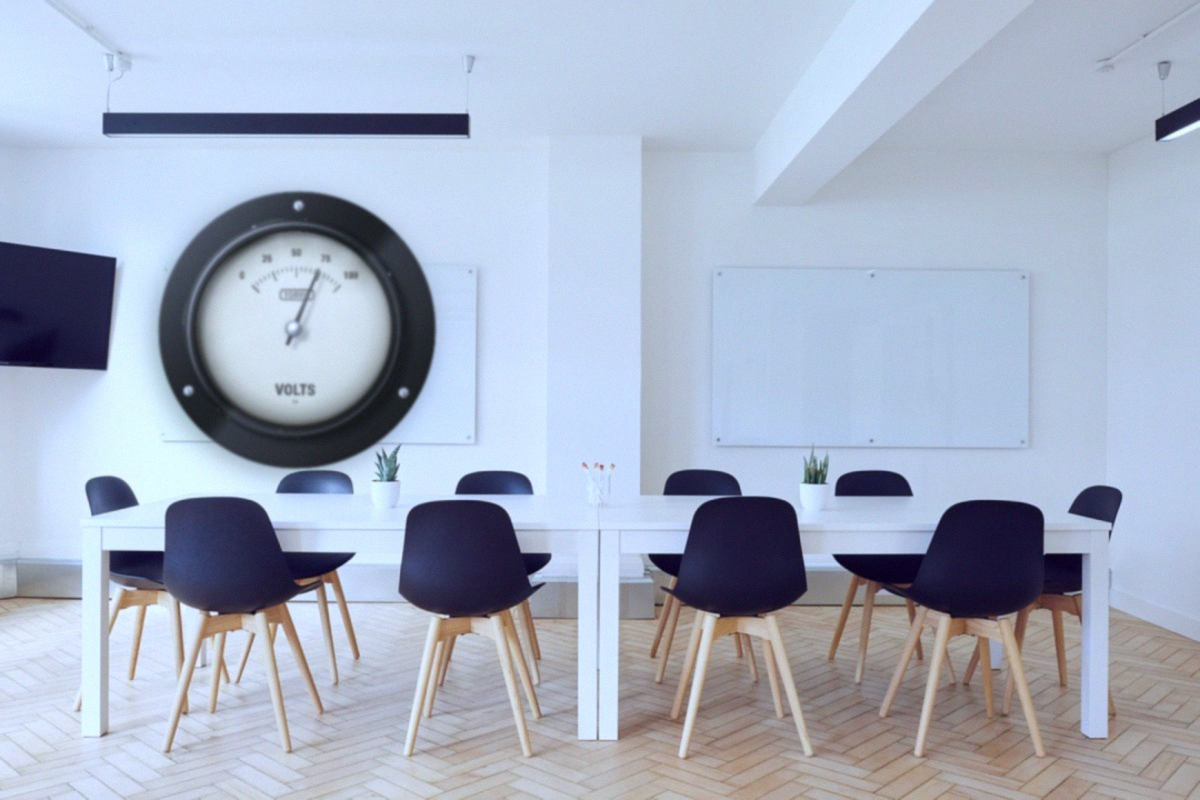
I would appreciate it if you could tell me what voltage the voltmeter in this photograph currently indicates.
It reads 75 V
